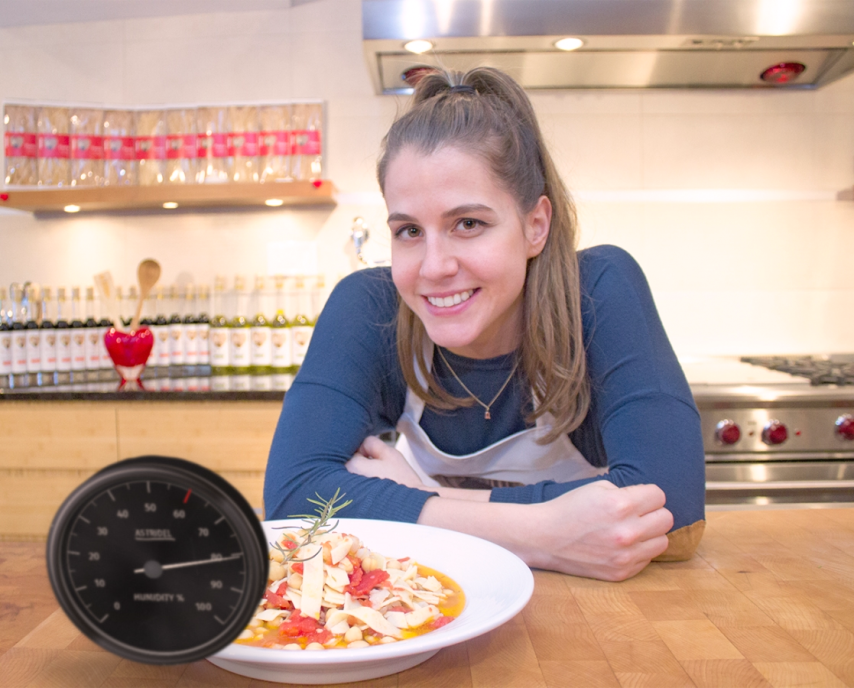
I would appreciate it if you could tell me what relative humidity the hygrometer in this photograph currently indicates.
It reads 80 %
